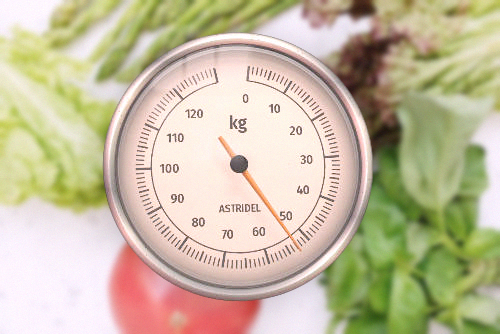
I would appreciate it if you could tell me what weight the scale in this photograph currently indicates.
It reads 53 kg
